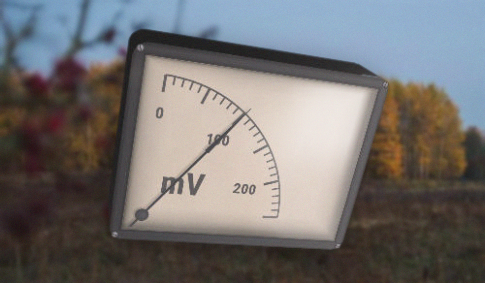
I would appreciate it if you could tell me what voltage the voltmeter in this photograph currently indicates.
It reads 100 mV
